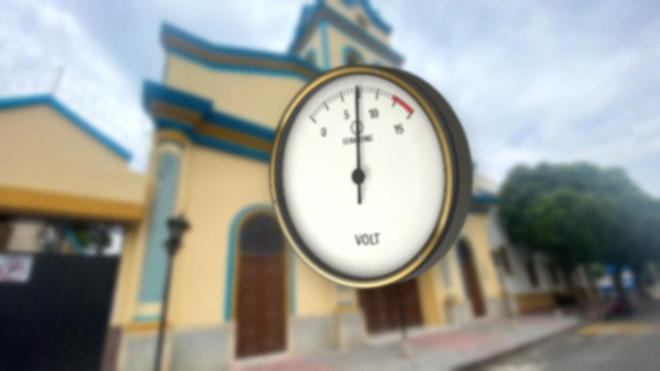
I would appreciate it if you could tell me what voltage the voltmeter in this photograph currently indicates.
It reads 7.5 V
